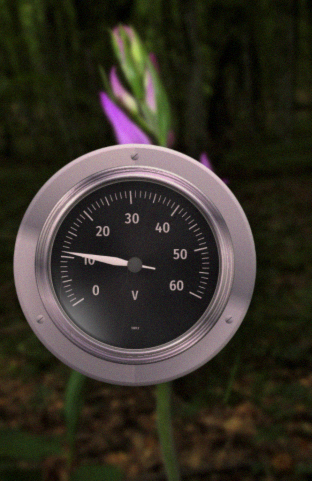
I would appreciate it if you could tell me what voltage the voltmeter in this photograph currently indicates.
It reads 11 V
